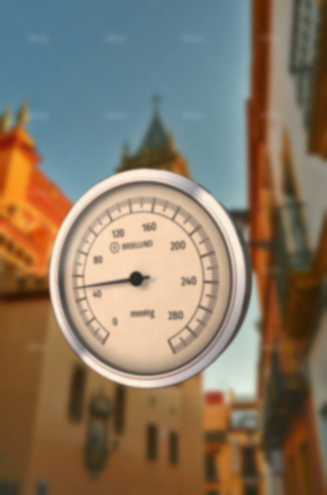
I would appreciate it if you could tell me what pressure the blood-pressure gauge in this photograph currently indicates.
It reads 50 mmHg
